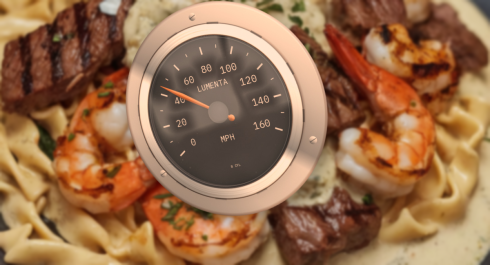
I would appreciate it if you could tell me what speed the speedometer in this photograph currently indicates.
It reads 45 mph
